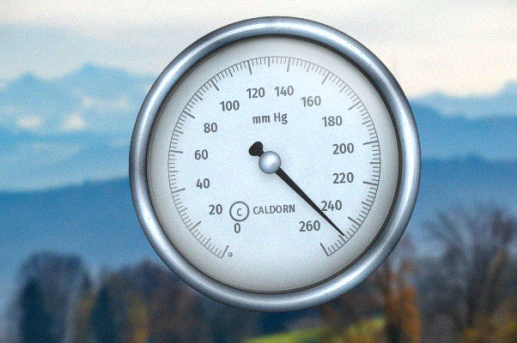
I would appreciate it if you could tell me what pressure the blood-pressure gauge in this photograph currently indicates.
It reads 248 mmHg
